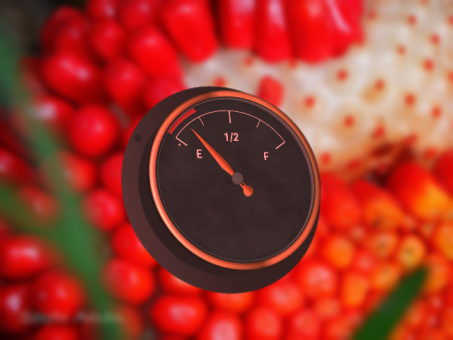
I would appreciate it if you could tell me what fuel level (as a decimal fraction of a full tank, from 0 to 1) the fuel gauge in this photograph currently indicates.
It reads 0.125
